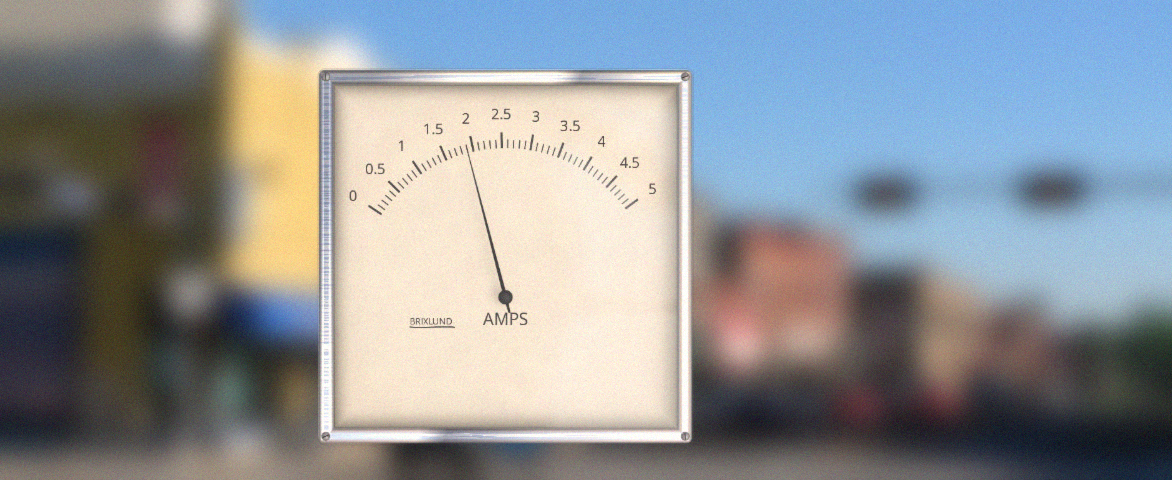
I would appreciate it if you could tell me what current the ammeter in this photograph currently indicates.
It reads 1.9 A
